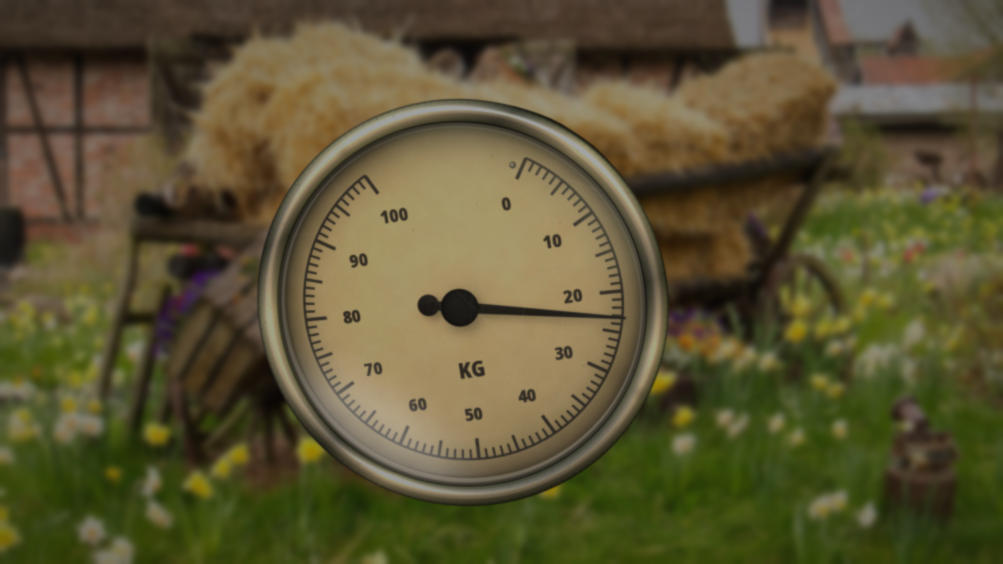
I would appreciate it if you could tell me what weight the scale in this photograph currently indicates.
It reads 23 kg
